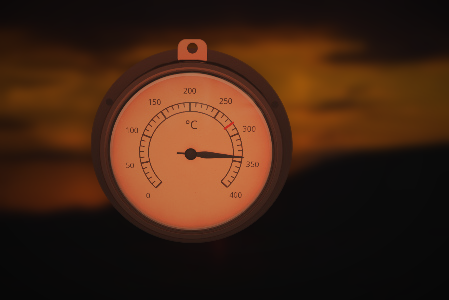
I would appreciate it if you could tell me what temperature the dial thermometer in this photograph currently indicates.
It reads 340 °C
